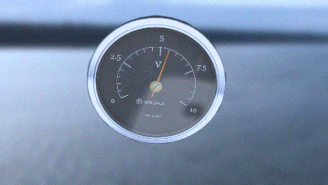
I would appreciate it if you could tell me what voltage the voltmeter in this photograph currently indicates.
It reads 5.5 V
